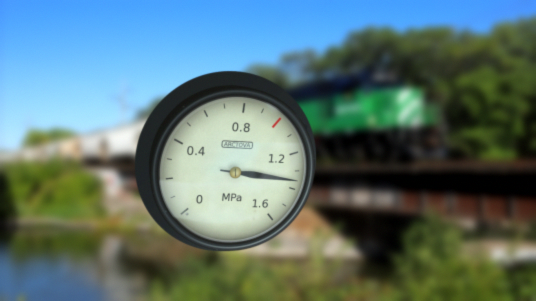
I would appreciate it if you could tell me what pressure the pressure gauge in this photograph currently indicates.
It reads 1.35 MPa
